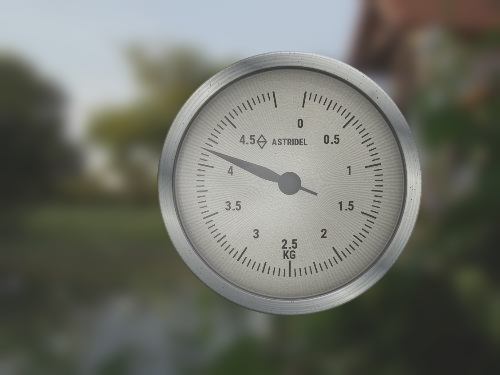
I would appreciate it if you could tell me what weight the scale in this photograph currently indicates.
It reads 4.15 kg
